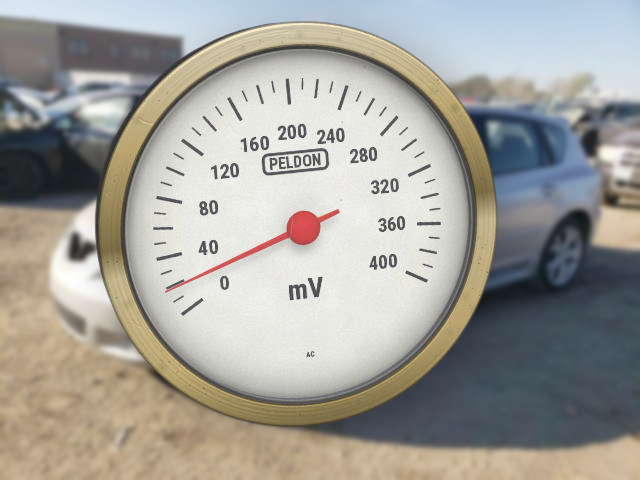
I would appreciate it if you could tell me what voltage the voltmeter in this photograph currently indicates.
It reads 20 mV
